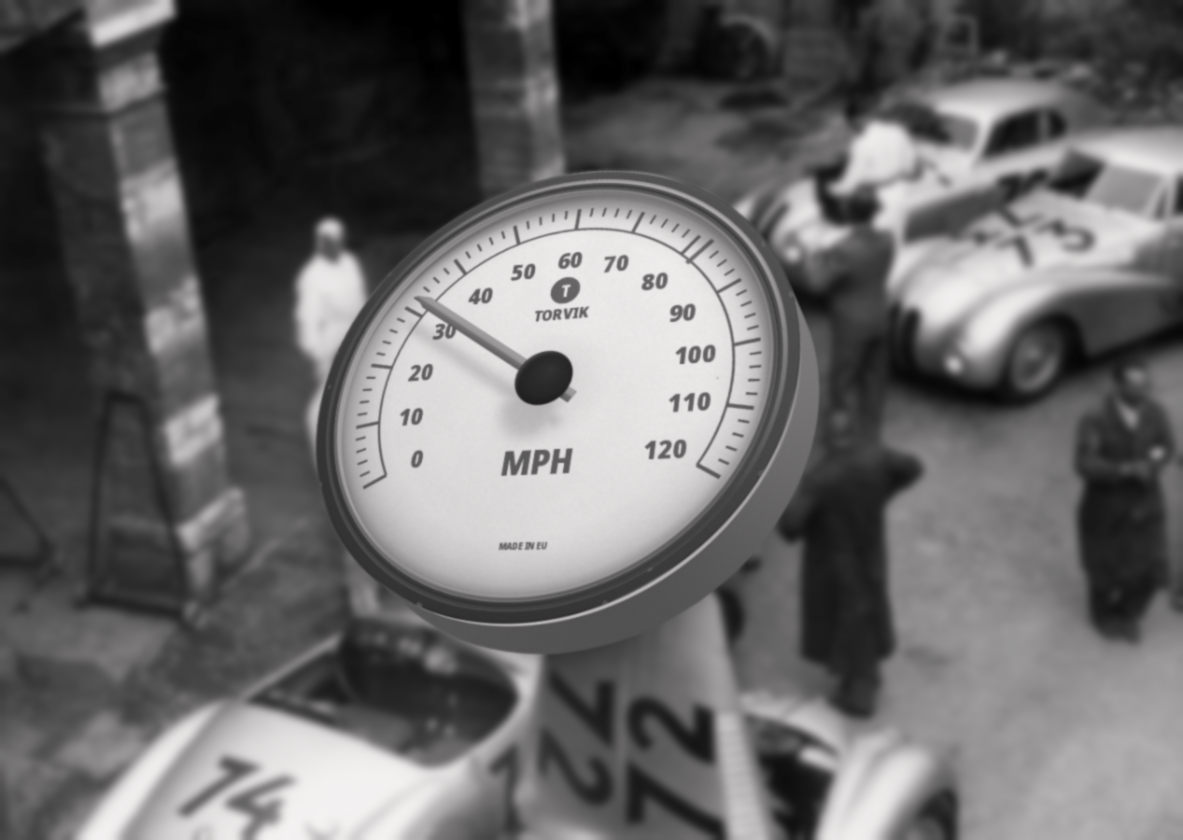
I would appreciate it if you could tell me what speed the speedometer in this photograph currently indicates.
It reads 32 mph
